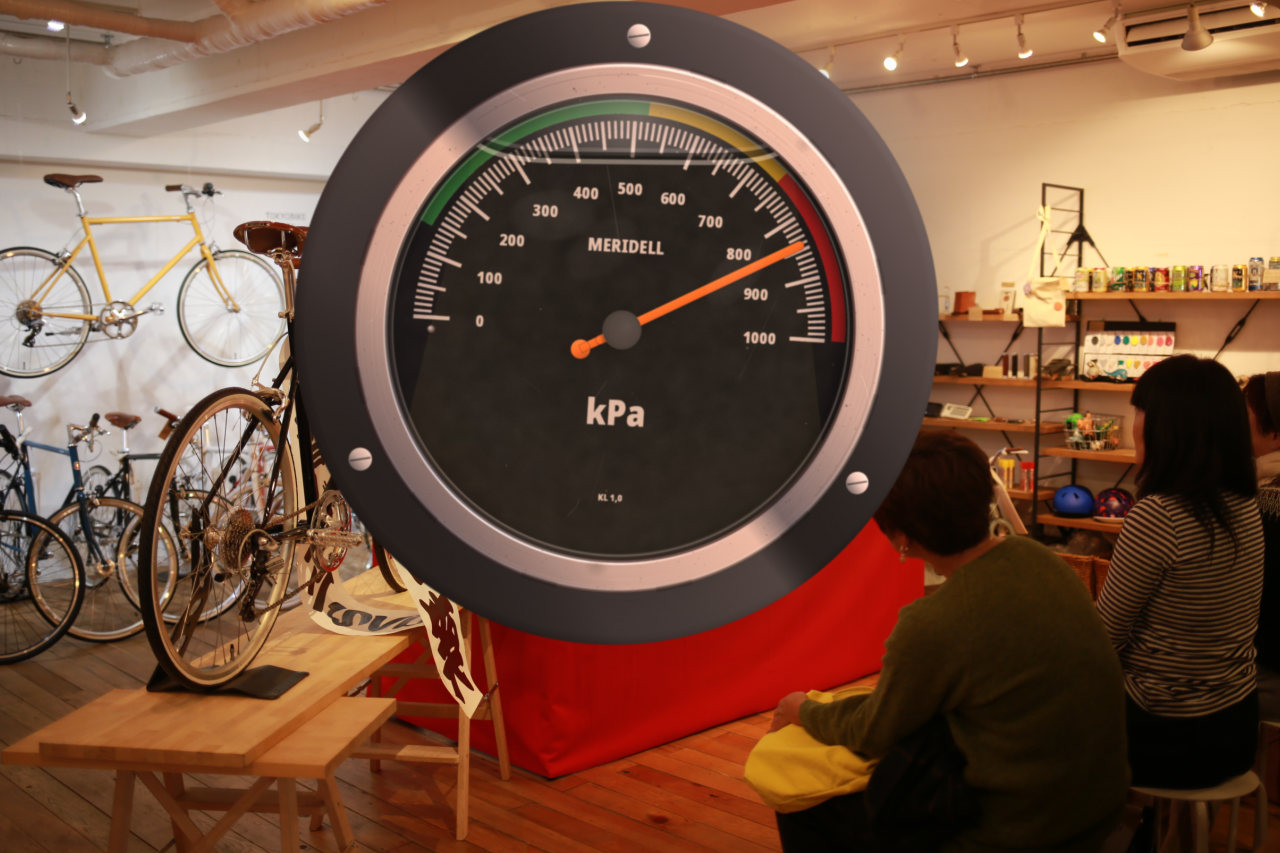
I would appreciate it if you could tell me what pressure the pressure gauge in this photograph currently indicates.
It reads 840 kPa
